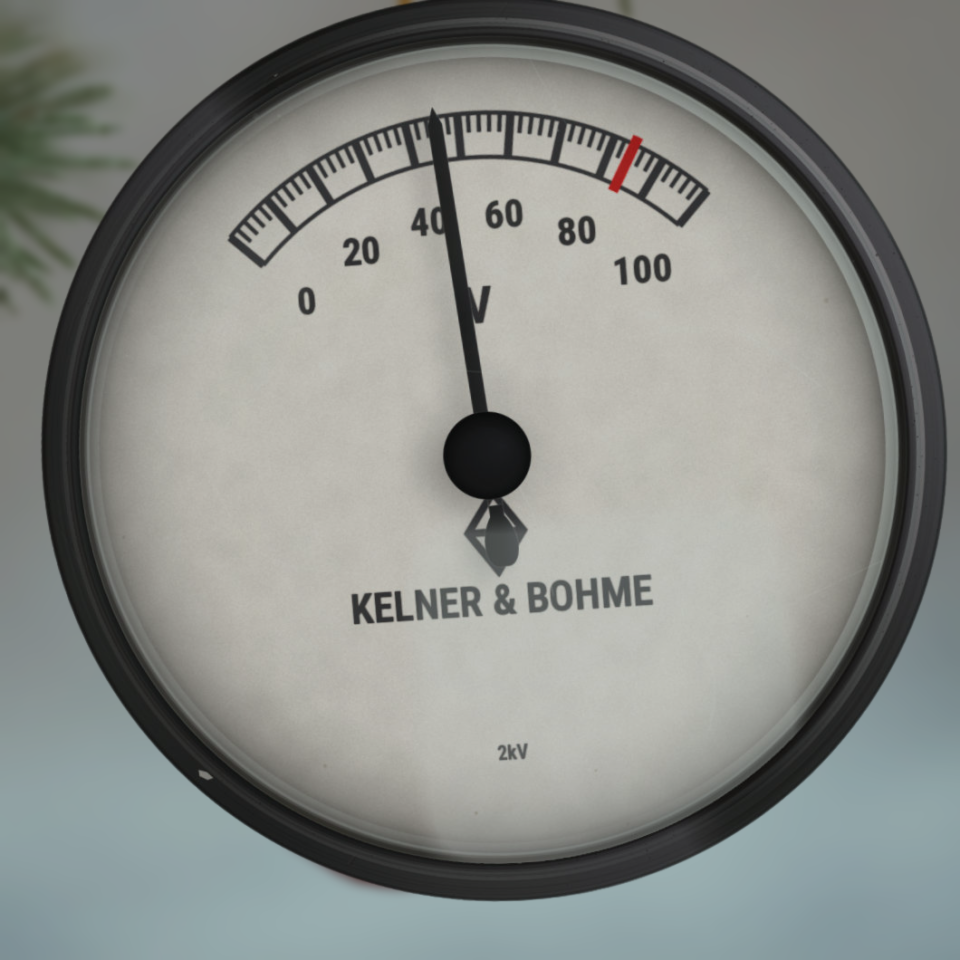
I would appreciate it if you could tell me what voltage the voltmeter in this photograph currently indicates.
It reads 46 V
